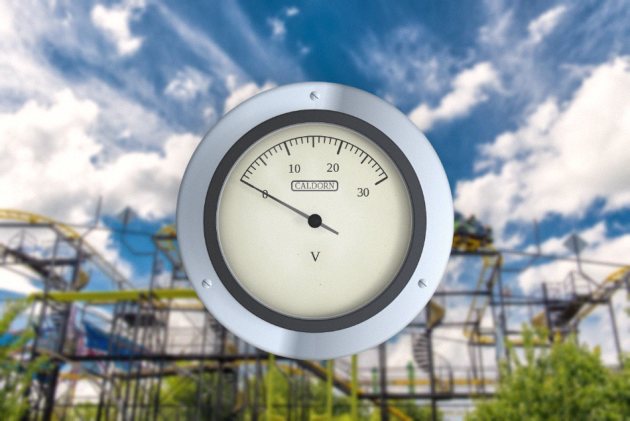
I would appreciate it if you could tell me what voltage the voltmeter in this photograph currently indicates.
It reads 0 V
